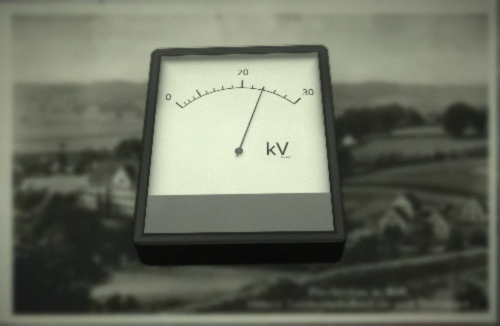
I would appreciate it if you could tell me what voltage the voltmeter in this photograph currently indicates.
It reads 24 kV
